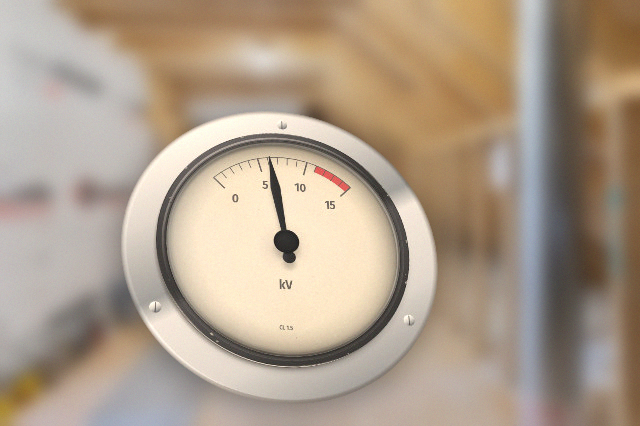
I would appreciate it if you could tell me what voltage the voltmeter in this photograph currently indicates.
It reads 6 kV
